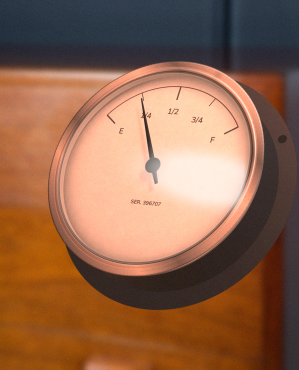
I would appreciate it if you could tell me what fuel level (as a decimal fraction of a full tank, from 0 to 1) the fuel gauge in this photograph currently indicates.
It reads 0.25
